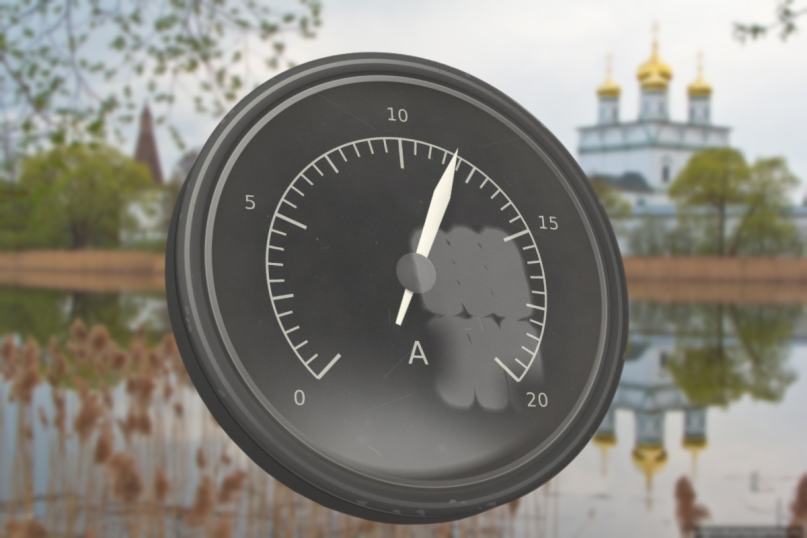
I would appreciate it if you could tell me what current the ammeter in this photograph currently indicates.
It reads 11.75 A
